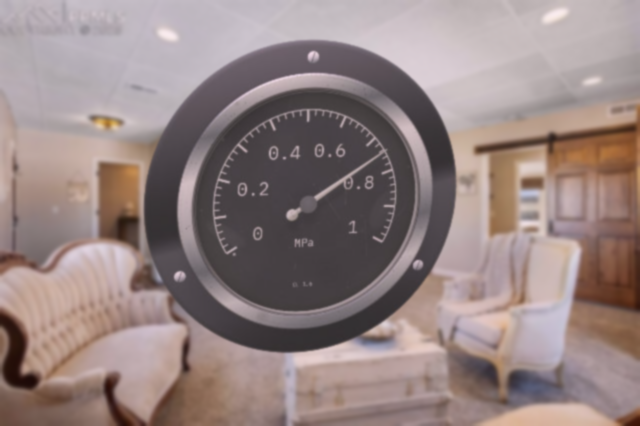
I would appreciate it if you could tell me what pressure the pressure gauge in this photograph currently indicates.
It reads 0.74 MPa
